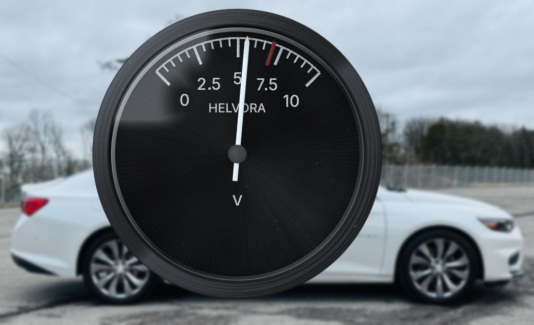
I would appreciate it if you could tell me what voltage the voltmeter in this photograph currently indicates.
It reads 5.5 V
